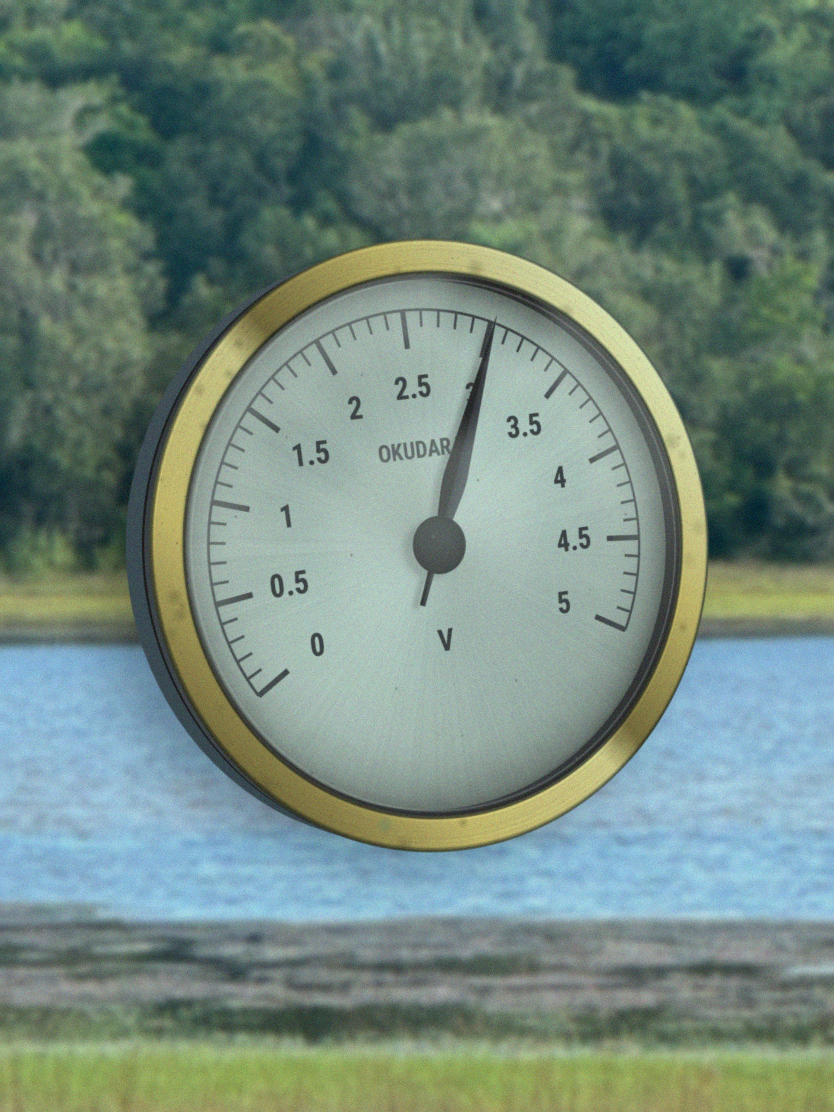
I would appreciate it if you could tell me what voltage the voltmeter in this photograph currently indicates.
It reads 3 V
